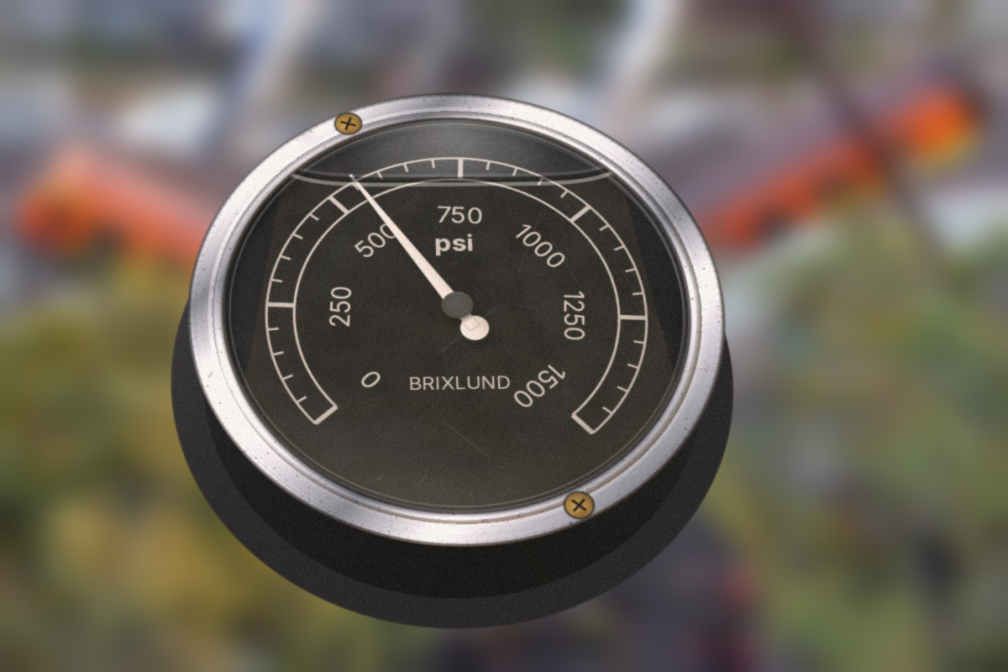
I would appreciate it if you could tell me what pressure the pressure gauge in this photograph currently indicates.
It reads 550 psi
